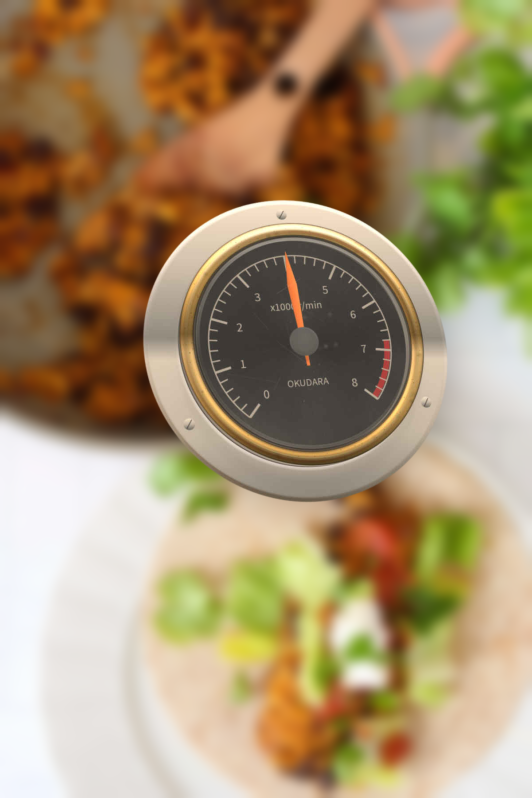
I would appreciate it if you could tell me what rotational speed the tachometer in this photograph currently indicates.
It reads 4000 rpm
